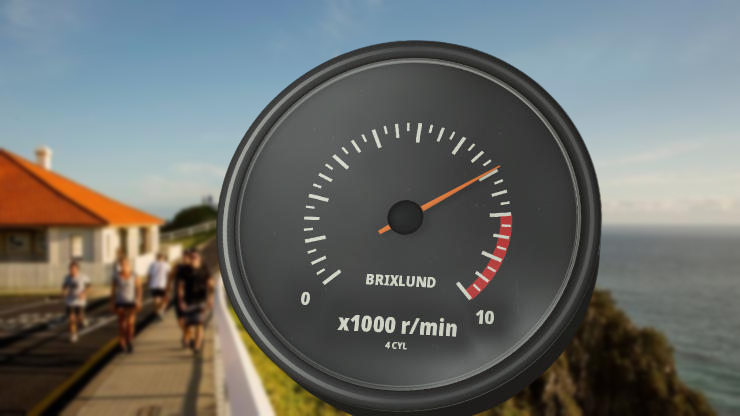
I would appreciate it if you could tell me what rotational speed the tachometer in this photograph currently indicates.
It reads 7000 rpm
